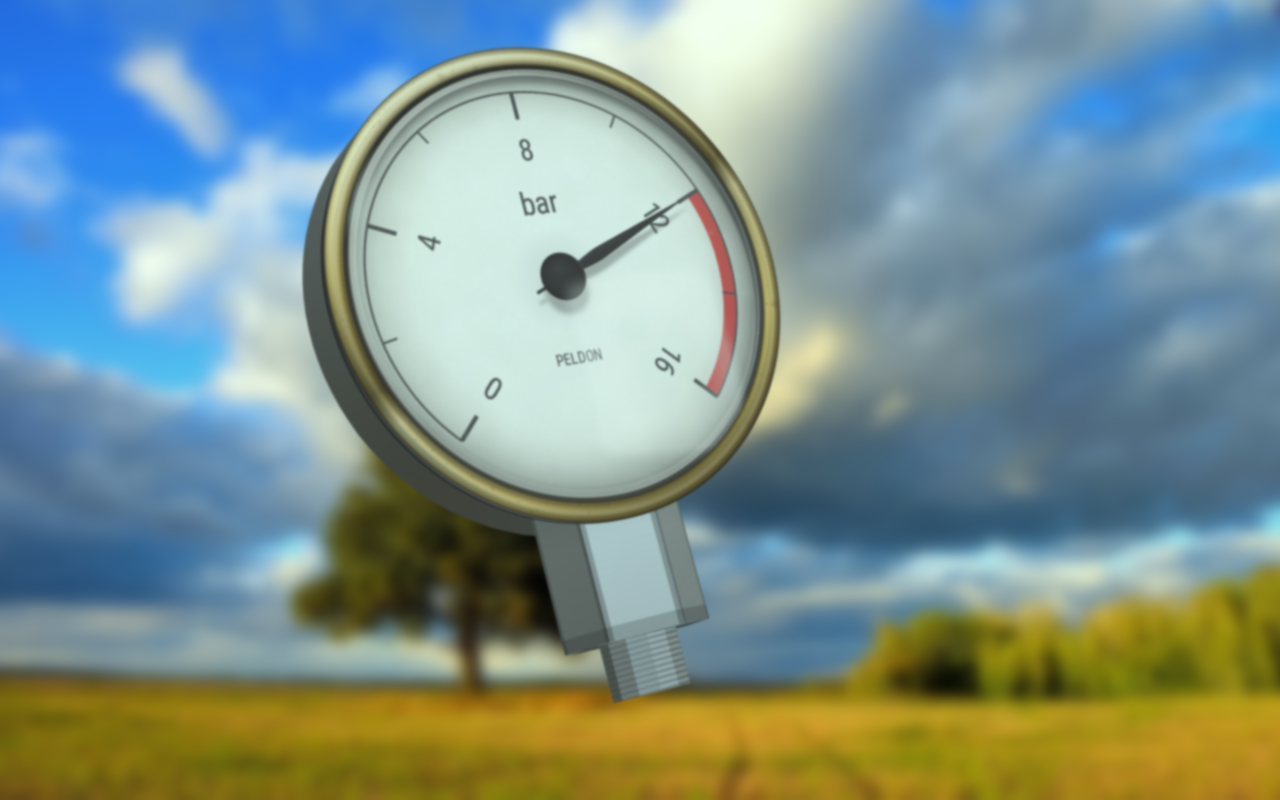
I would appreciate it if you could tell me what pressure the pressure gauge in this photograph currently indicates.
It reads 12 bar
